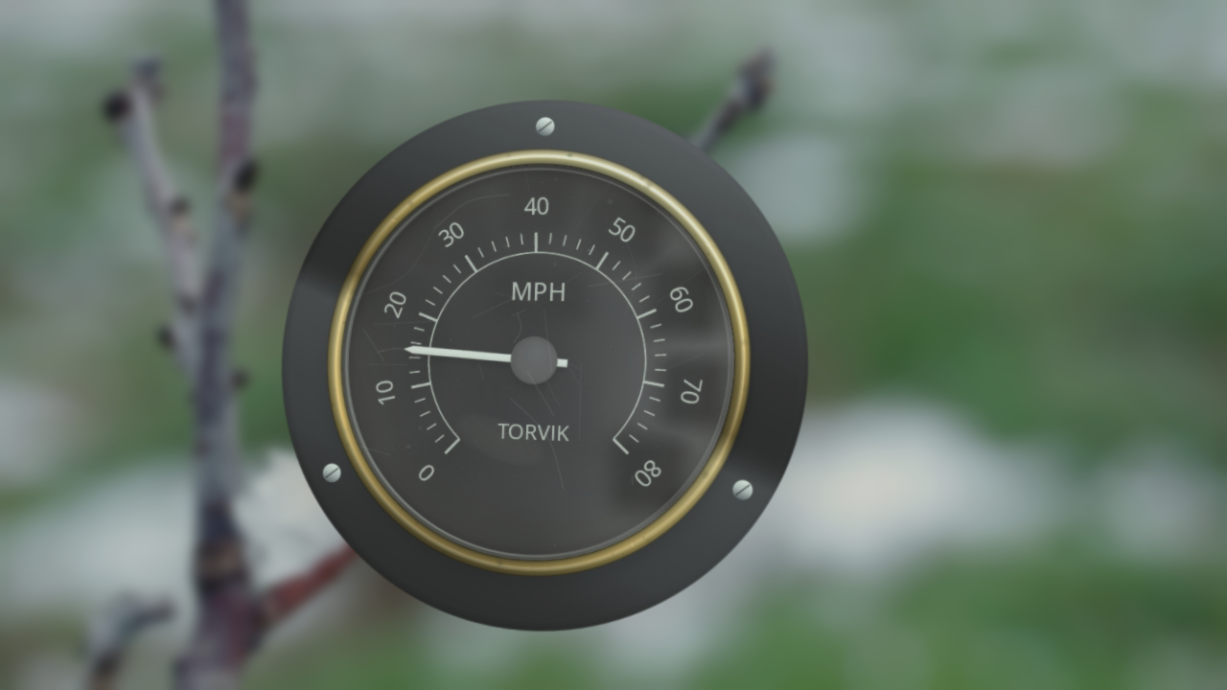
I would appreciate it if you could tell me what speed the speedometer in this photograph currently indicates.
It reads 15 mph
